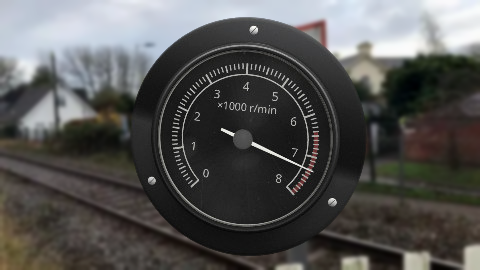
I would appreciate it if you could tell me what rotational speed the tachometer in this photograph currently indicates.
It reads 7300 rpm
